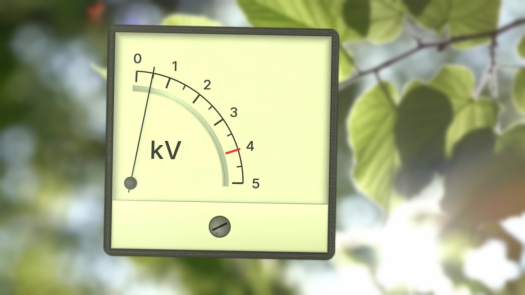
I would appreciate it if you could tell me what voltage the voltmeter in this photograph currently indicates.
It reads 0.5 kV
